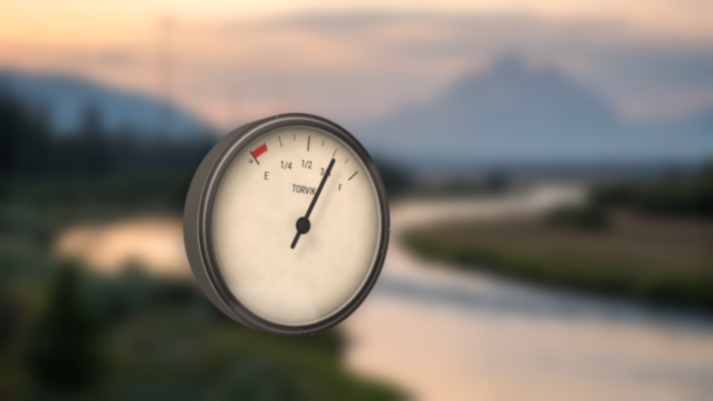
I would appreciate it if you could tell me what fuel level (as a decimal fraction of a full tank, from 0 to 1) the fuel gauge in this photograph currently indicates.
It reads 0.75
